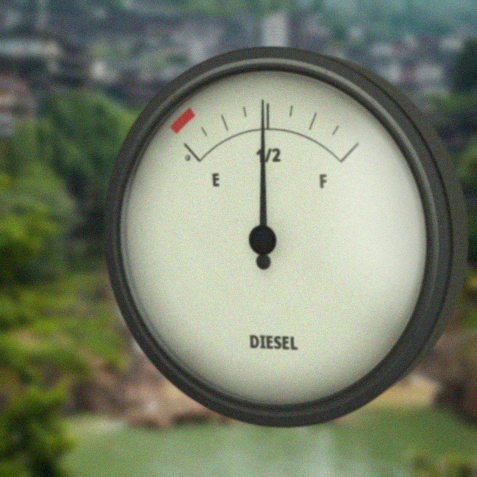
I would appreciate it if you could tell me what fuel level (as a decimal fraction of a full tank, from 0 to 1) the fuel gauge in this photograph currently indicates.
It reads 0.5
